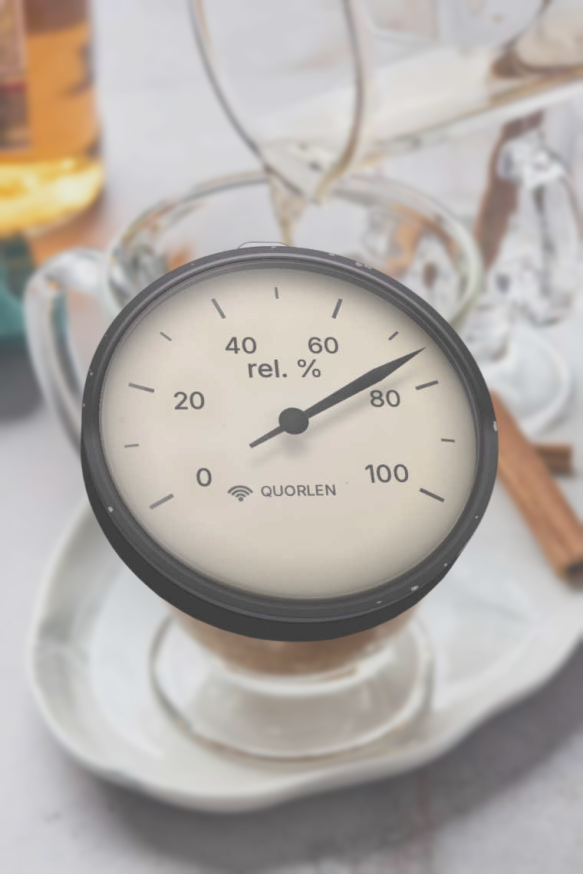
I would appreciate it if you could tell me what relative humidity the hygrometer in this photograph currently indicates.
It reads 75 %
